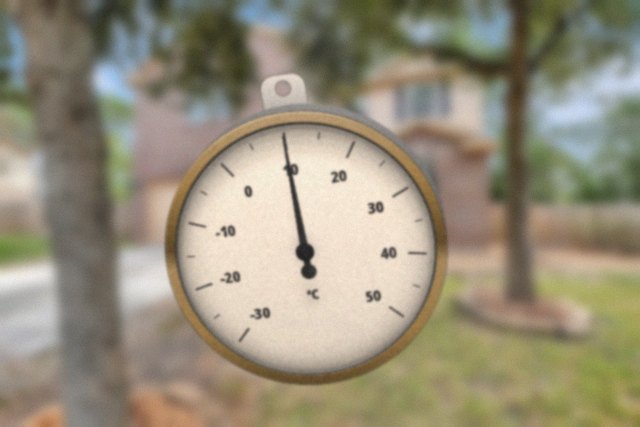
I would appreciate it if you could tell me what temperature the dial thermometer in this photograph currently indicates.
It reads 10 °C
